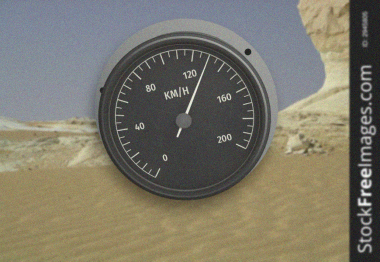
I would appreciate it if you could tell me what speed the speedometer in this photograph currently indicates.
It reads 130 km/h
